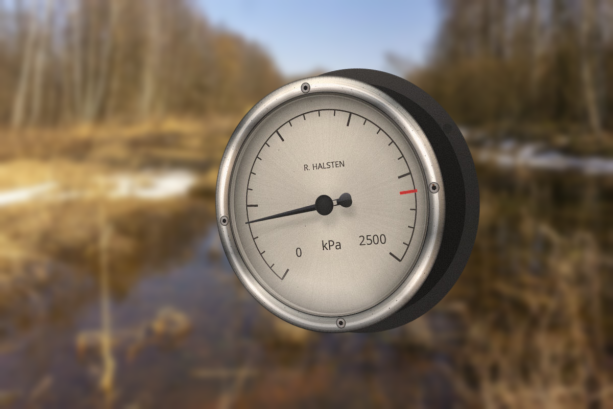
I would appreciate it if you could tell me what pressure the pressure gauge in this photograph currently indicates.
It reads 400 kPa
